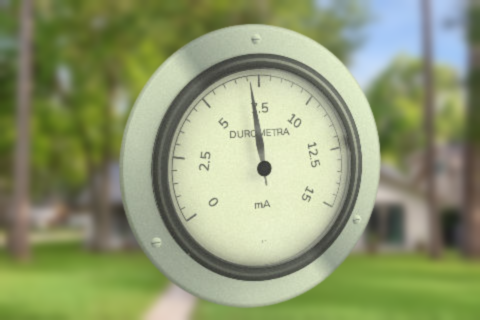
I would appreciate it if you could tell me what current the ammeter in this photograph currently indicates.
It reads 7 mA
